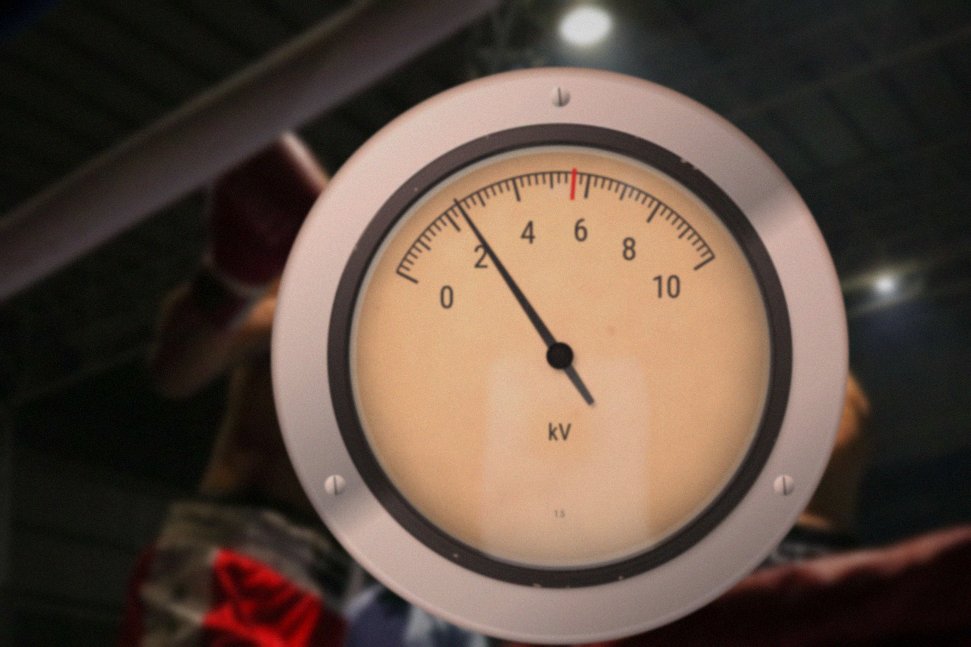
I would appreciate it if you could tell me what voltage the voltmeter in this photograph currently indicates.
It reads 2.4 kV
